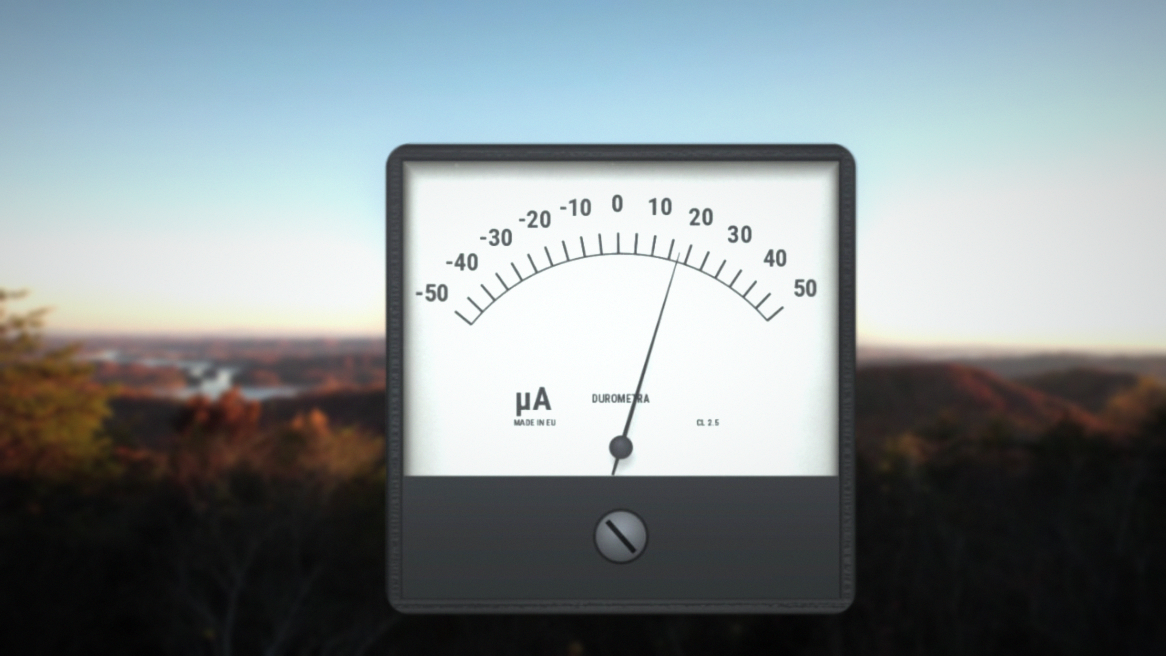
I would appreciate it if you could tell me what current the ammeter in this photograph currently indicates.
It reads 17.5 µA
